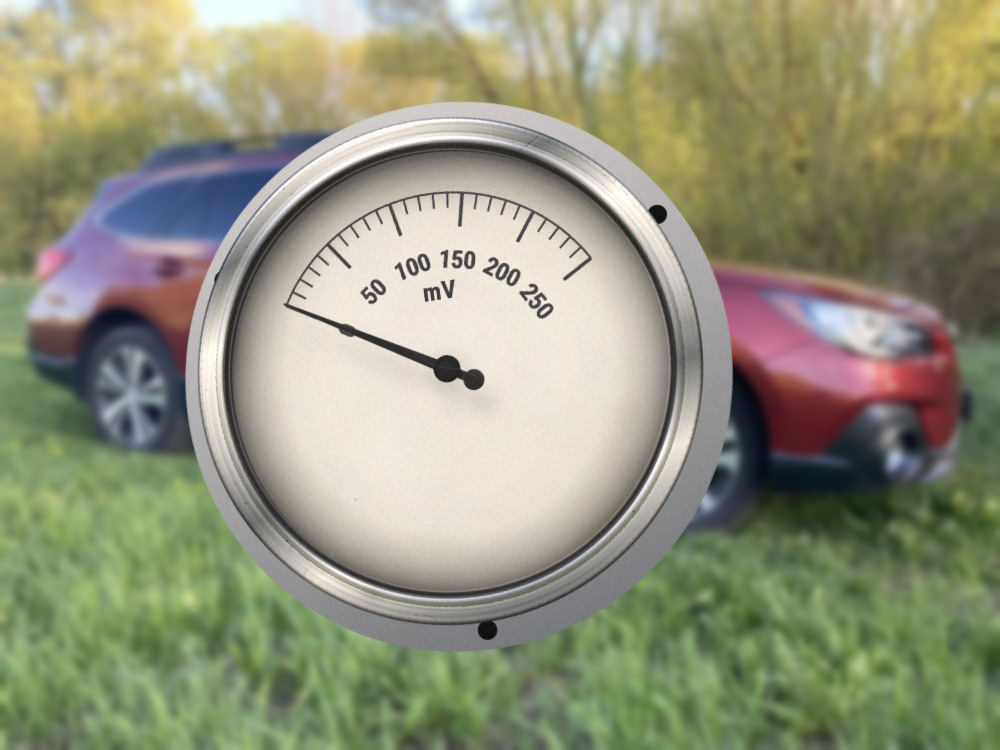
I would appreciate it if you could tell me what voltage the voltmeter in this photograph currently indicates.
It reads 0 mV
